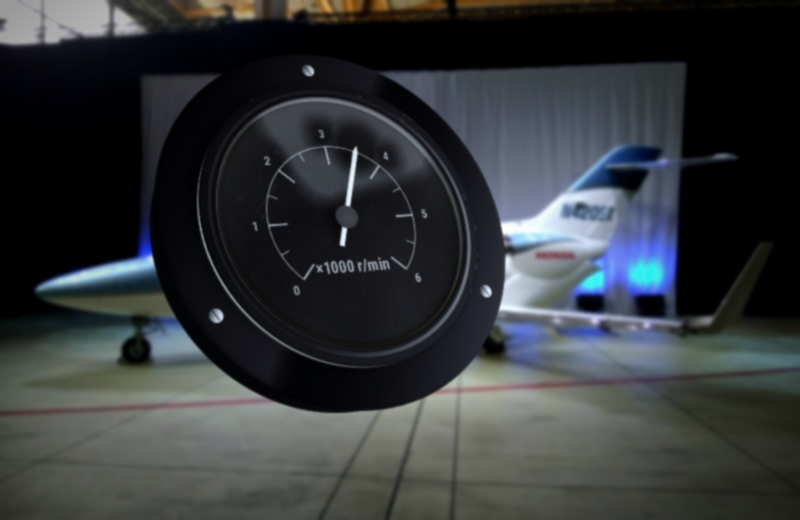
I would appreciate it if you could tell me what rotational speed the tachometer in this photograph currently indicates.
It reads 3500 rpm
